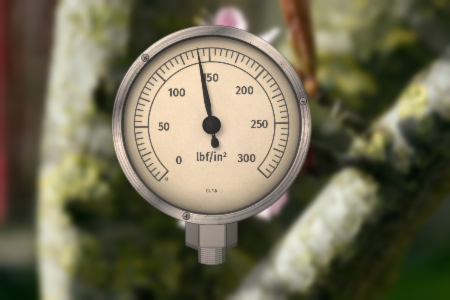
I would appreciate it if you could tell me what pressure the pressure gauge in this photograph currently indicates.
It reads 140 psi
